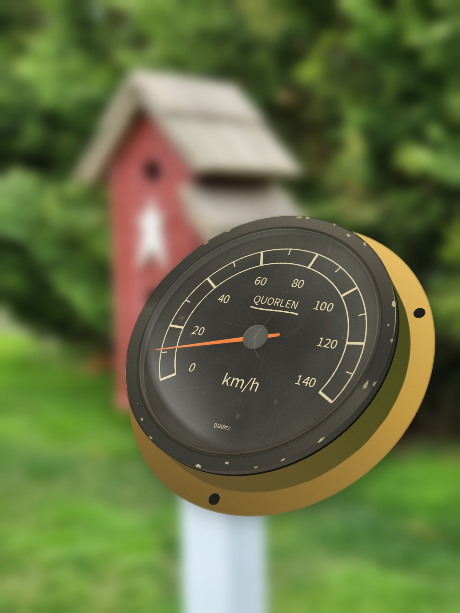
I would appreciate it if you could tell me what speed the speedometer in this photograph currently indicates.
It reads 10 km/h
